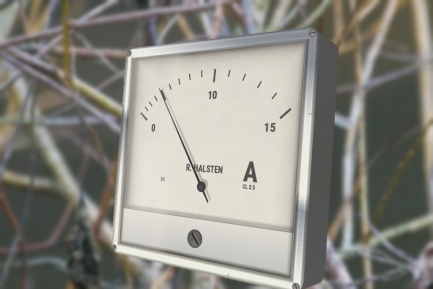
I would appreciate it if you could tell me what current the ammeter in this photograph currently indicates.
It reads 5 A
